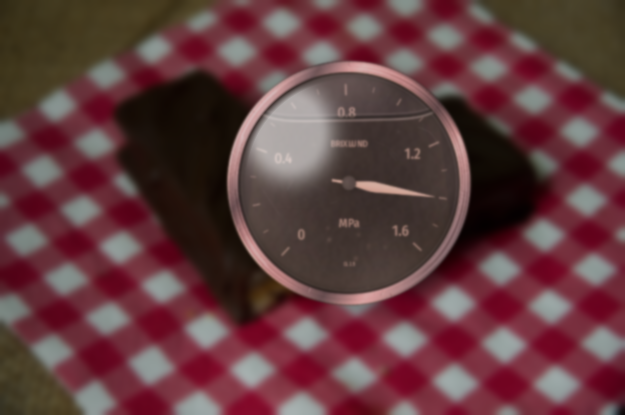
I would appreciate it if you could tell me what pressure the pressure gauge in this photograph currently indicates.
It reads 1.4 MPa
